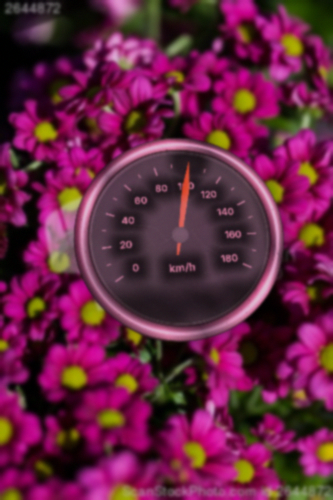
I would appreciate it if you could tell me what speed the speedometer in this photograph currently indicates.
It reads 100 km/h
